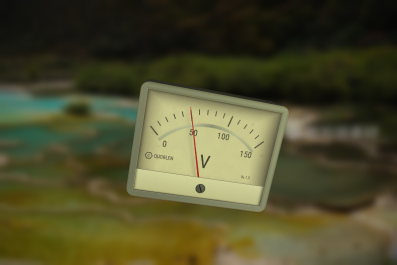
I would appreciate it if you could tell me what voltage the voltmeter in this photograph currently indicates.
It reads 50 V
